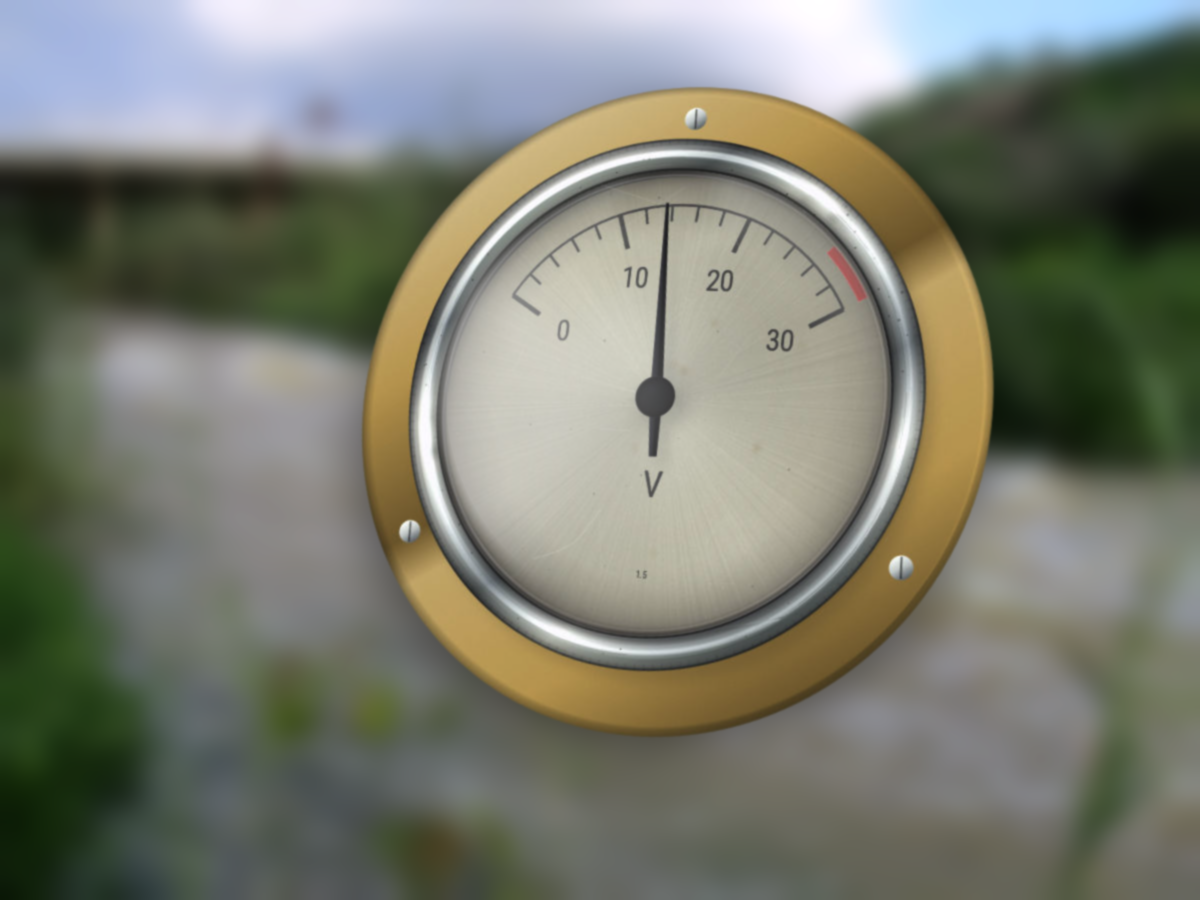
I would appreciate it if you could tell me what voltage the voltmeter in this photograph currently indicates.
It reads 14 V
